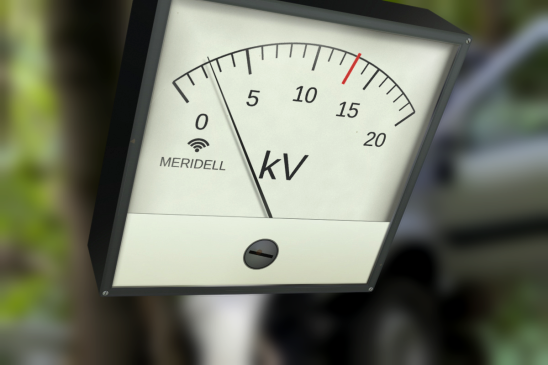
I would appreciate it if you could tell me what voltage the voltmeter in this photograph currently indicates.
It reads 2.5 kV
